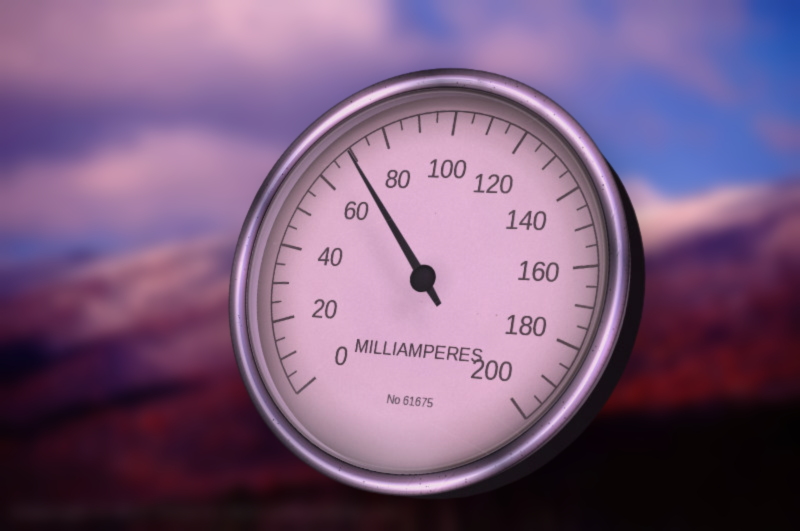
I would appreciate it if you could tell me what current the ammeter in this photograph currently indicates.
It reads 70 mA
